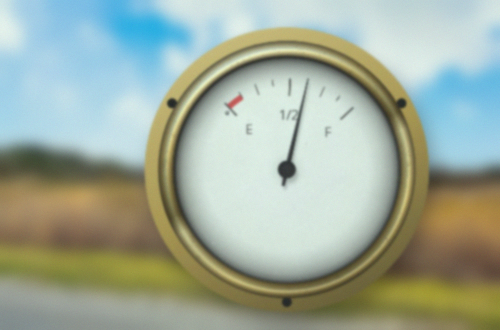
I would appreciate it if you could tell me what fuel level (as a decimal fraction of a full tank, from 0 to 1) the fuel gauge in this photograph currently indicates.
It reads 0.625
